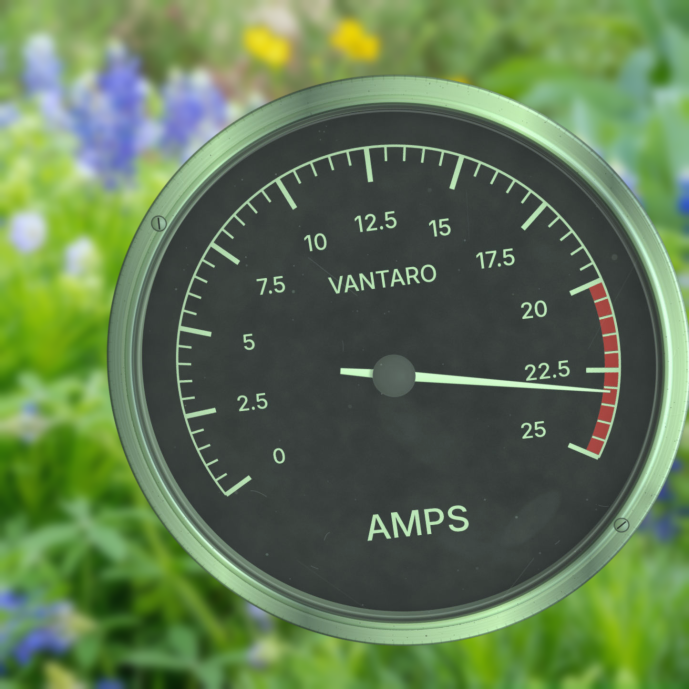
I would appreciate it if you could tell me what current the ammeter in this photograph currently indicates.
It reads 23 A
